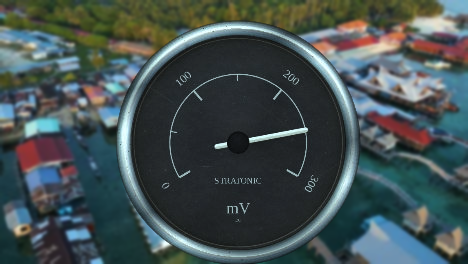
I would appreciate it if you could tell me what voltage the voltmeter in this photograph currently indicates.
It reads 250 mV
